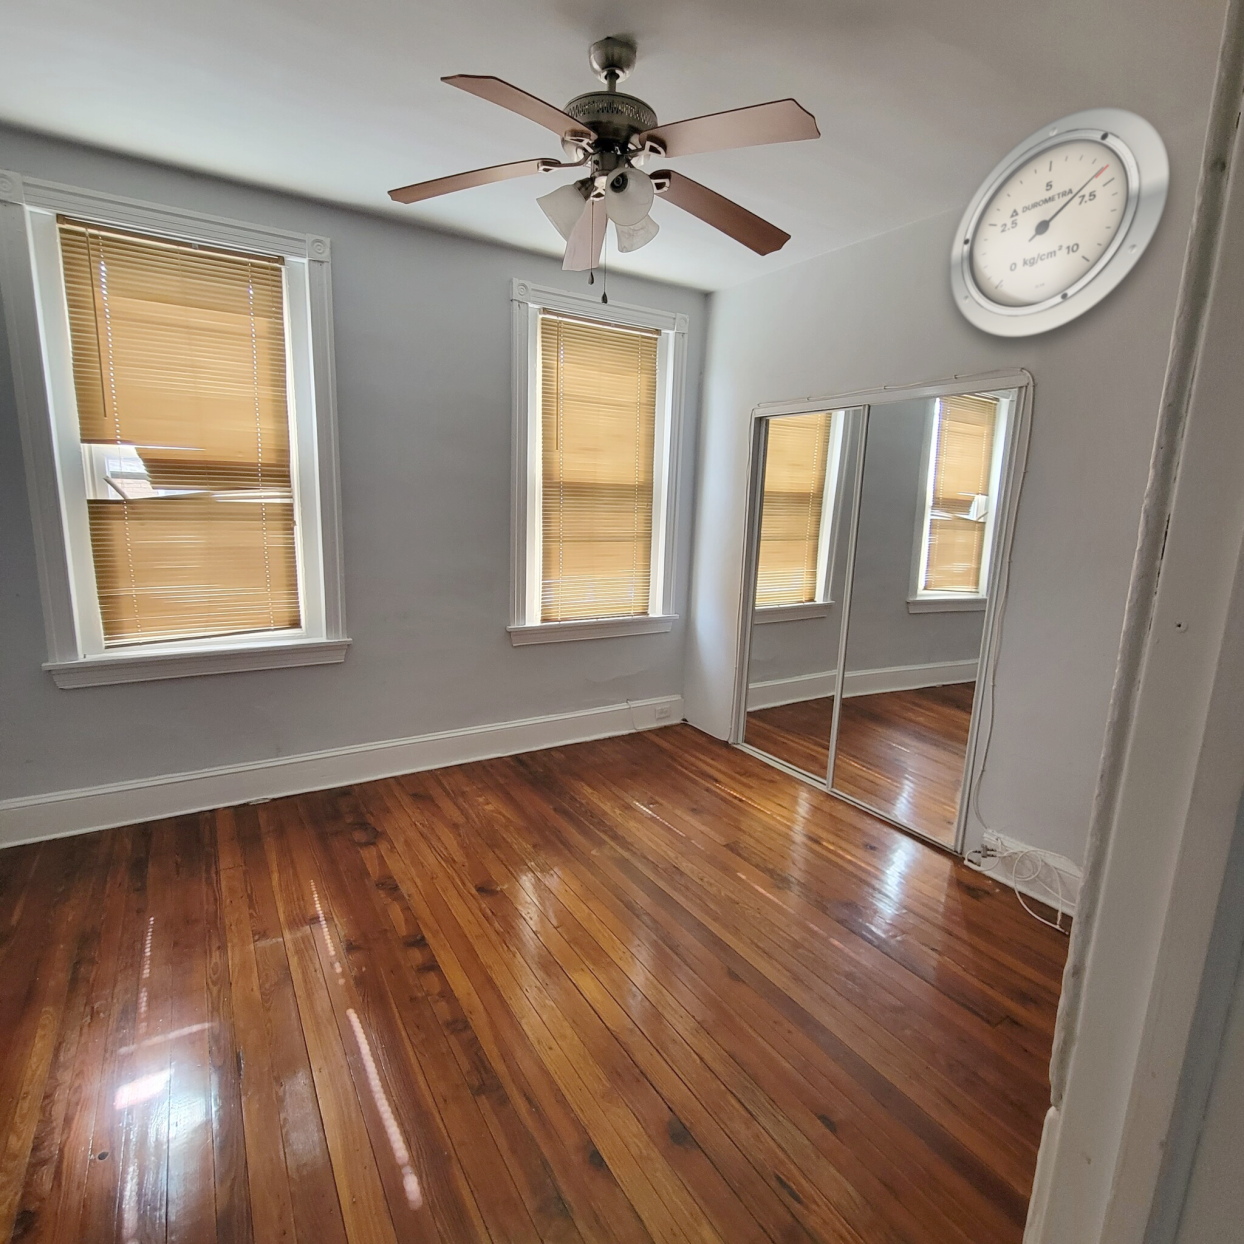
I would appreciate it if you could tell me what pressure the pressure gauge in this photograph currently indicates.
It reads 7 kg/cm²
